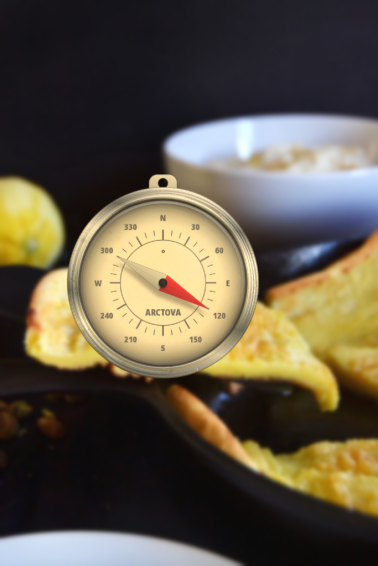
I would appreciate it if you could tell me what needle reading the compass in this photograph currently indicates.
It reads 120 °
